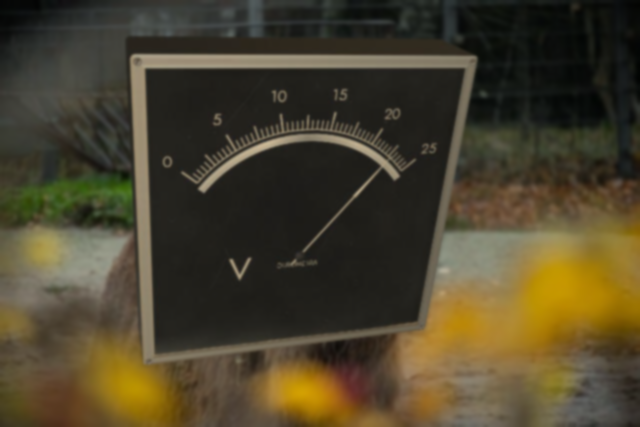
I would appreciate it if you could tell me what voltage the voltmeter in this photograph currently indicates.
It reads 22.5 V
